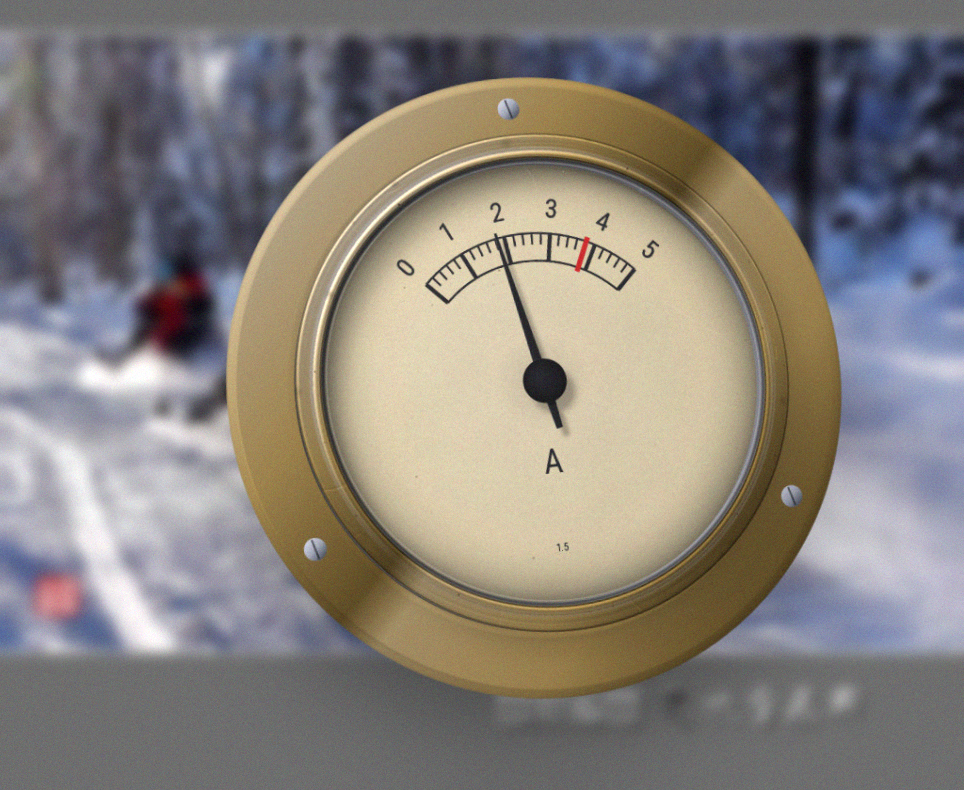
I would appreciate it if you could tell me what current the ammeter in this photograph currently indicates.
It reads 1.8 A
